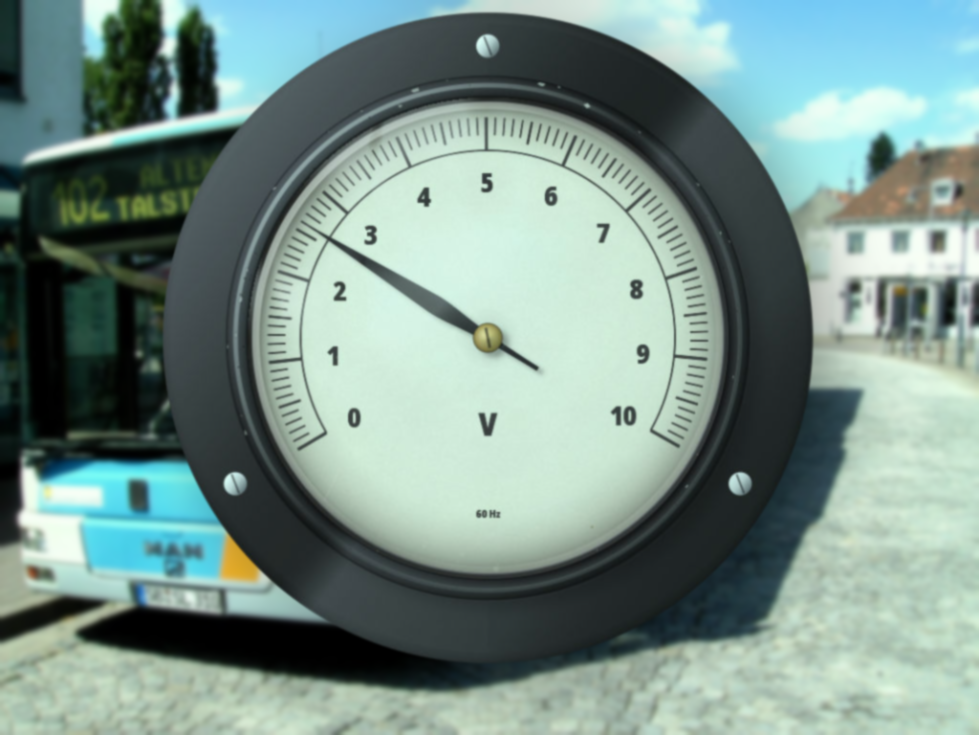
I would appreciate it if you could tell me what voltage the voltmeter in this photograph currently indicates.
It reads 2.6 V
